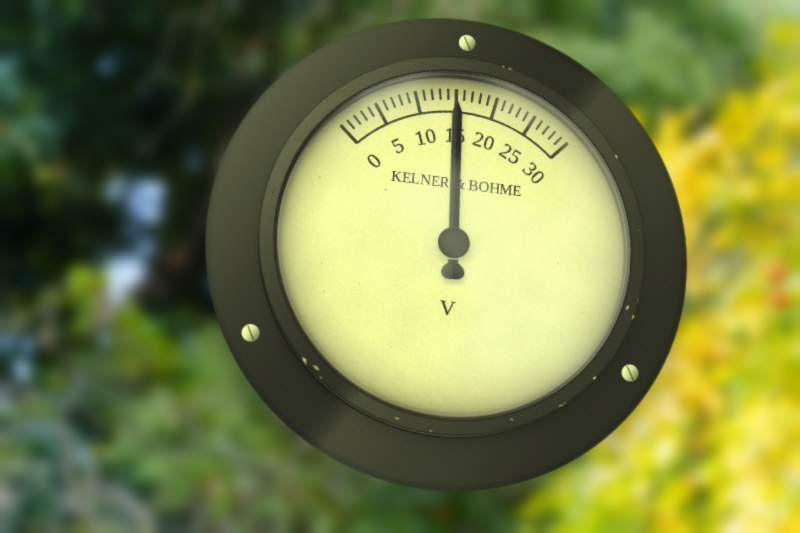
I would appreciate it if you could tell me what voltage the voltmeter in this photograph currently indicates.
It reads 15 V
